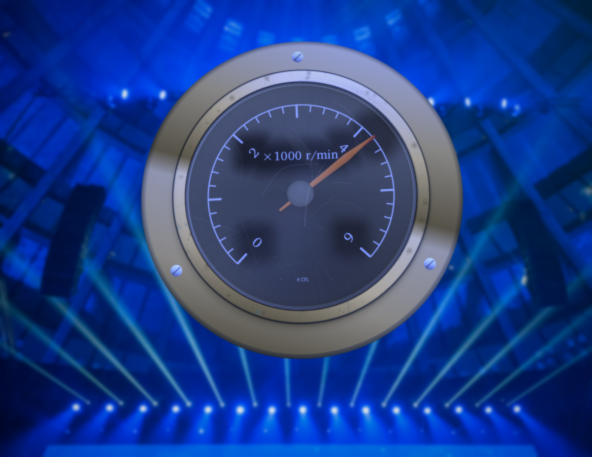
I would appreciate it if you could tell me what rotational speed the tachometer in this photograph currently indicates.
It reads 4200 rpm
